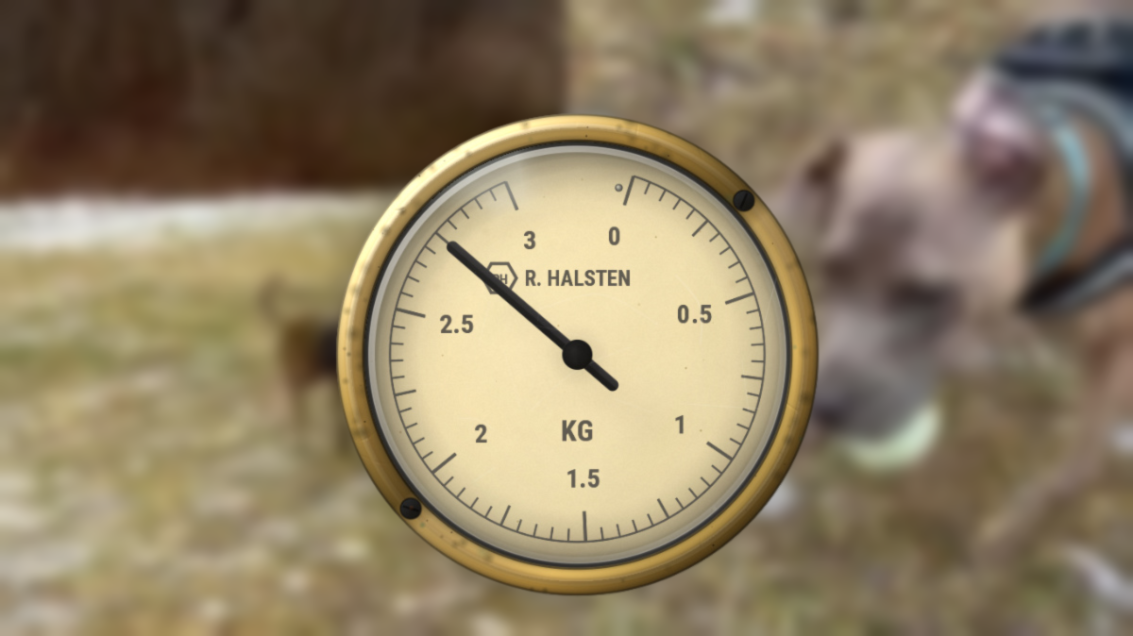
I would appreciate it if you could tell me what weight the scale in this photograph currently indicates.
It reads 2.75 kg
